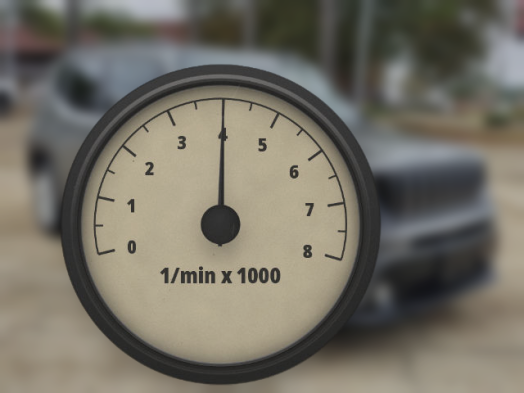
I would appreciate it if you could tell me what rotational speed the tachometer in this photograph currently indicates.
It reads 4000 rpm
